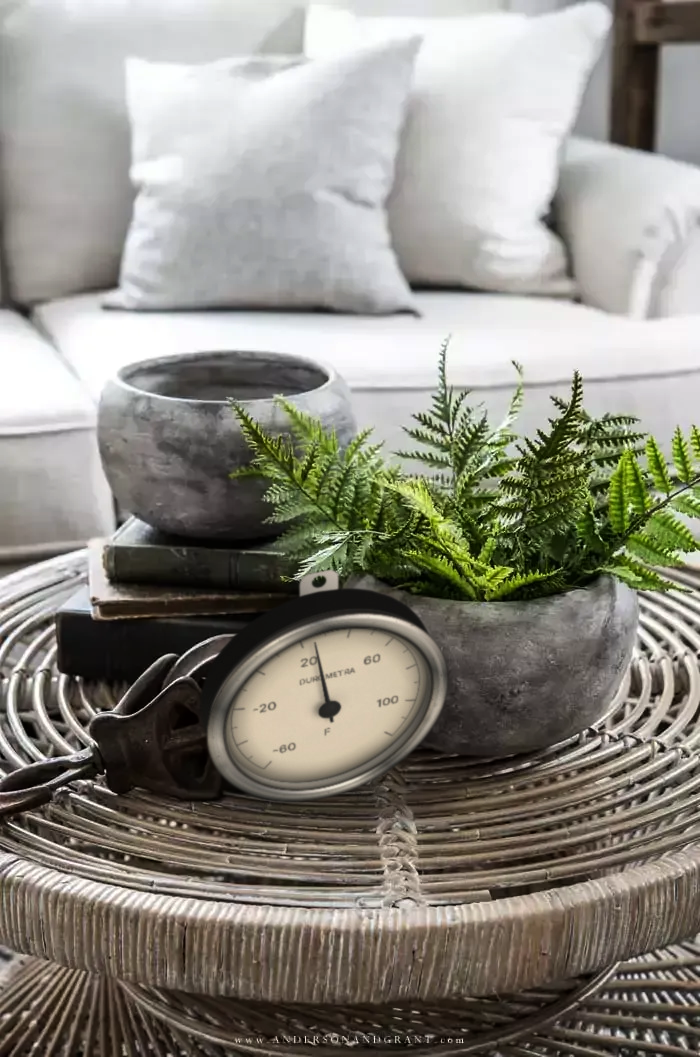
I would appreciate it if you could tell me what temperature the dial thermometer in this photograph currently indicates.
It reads 25 °F
